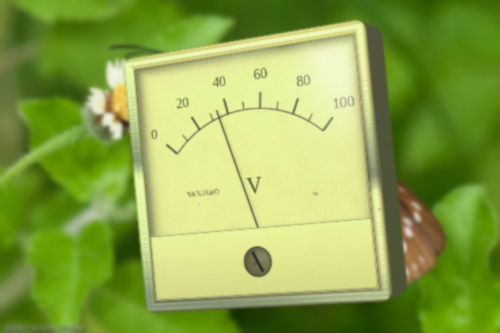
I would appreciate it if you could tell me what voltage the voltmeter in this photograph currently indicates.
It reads 35 V
